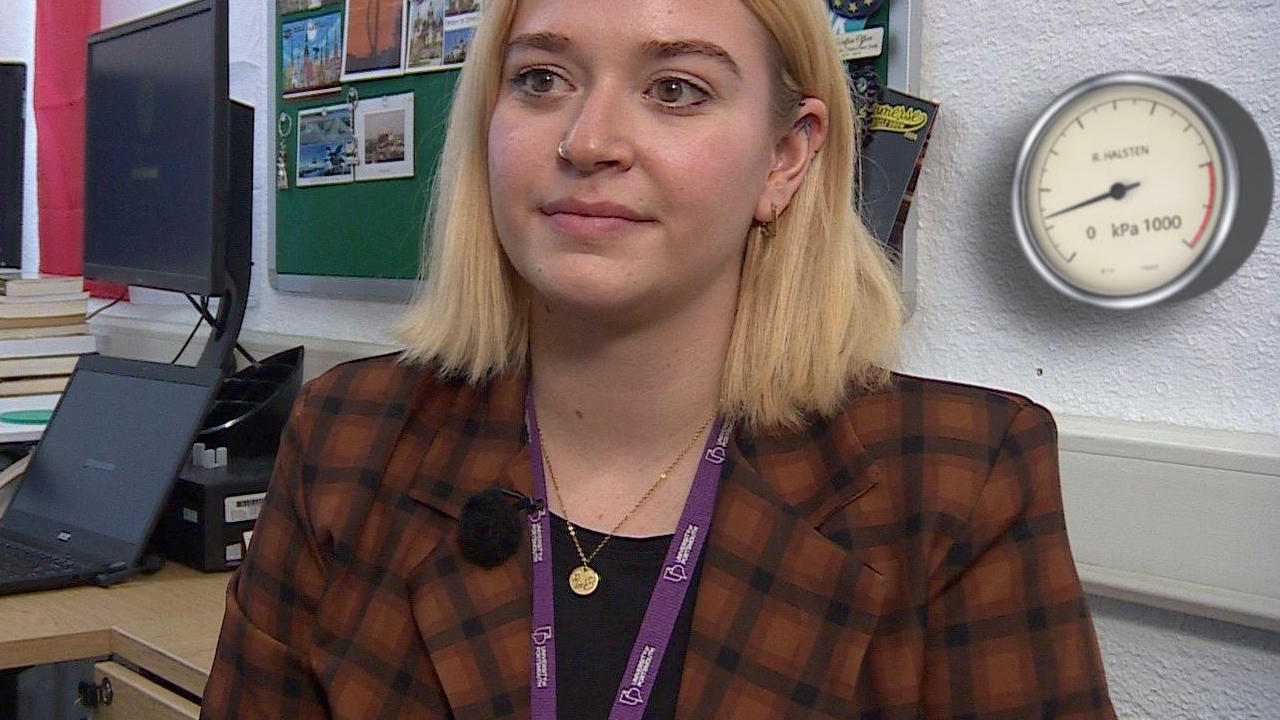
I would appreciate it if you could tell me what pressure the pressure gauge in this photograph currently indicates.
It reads 125 kPa
